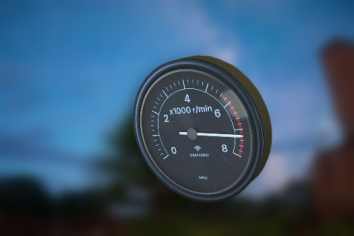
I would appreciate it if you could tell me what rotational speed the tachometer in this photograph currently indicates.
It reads 7200 rpm
